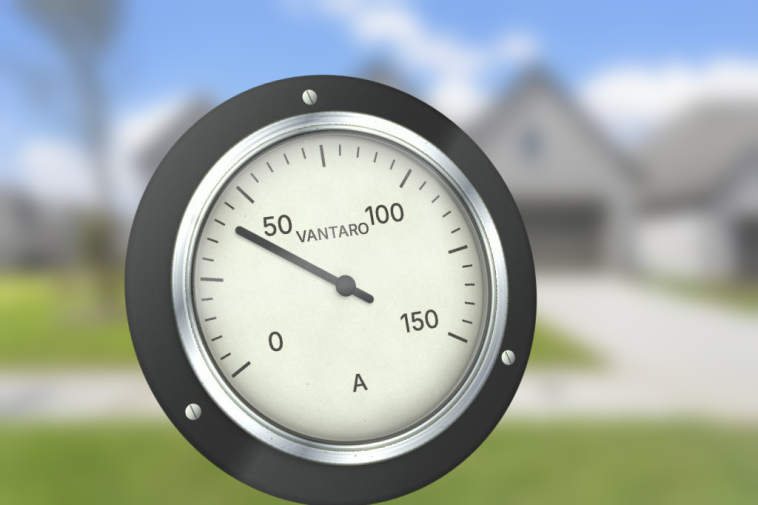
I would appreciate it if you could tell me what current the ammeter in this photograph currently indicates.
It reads 40 A
